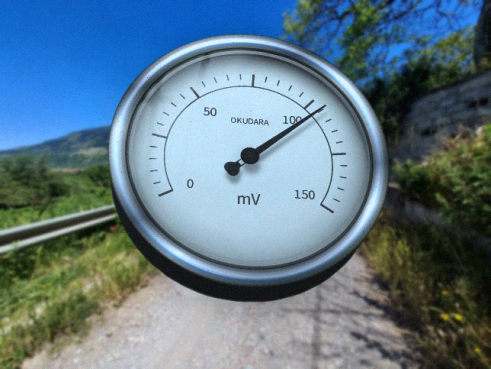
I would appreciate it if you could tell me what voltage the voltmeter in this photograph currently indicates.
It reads 105 mV
